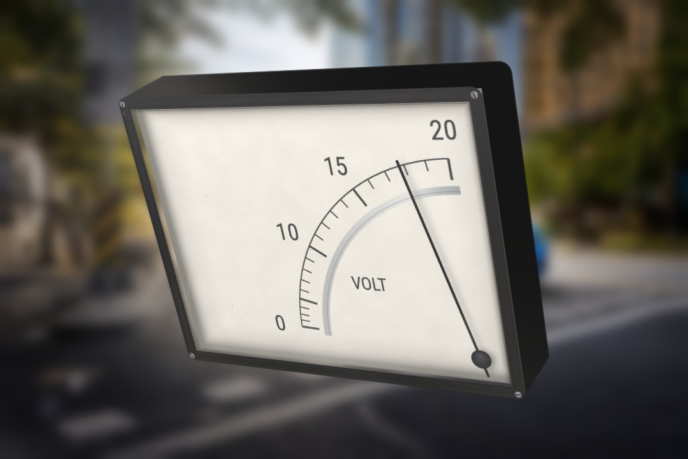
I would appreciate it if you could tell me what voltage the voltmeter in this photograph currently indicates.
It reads 18 V
